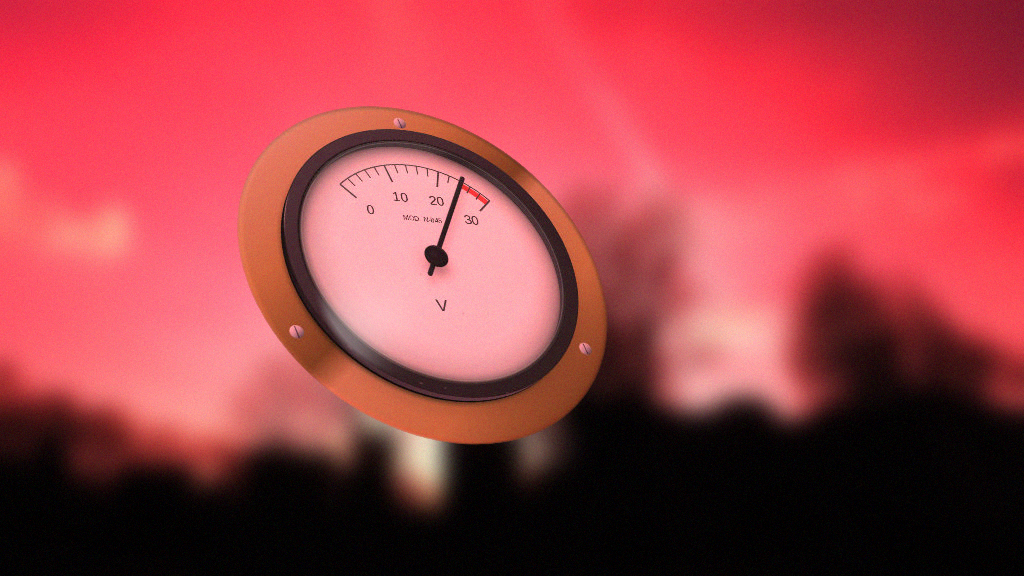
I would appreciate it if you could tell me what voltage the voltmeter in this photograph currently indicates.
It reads 24 V
